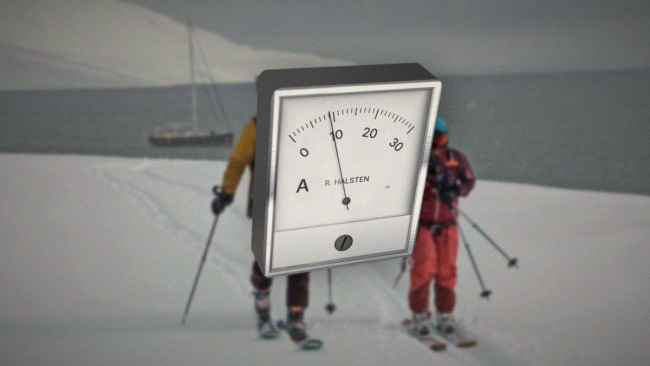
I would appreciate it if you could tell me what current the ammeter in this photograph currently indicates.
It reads 9 A
